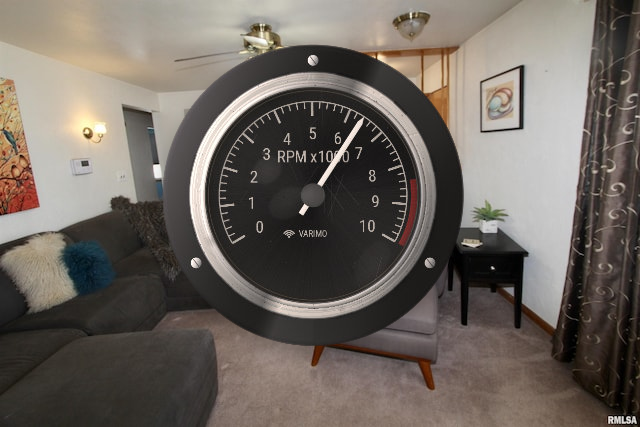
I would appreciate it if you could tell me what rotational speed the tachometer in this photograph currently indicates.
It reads 6400 rpm
